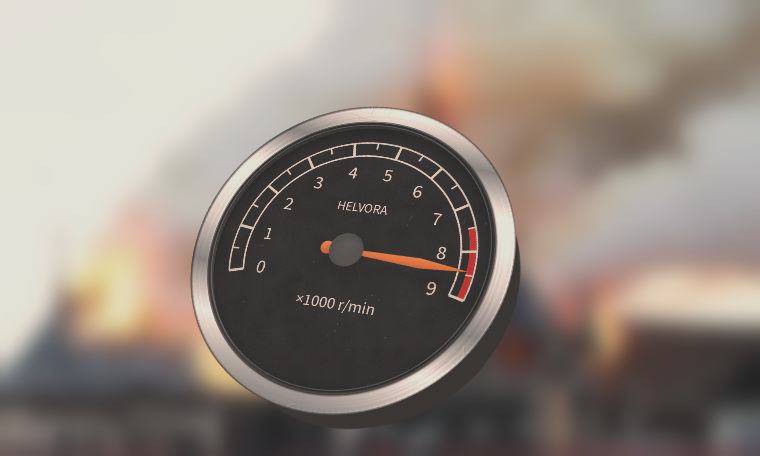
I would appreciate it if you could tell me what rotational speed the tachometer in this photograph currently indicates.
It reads 8500 rpm
